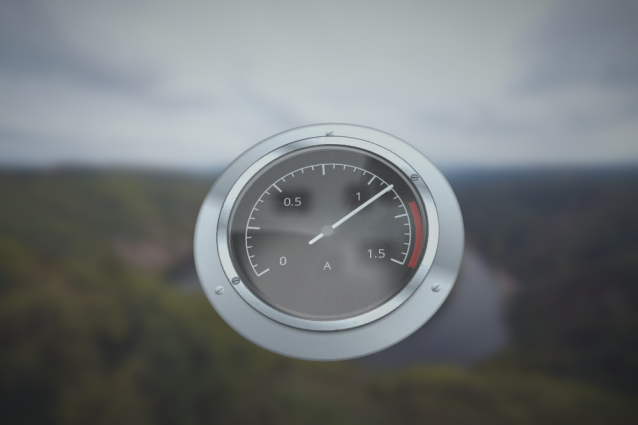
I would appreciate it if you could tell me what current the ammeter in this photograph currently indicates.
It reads 1.1 A
